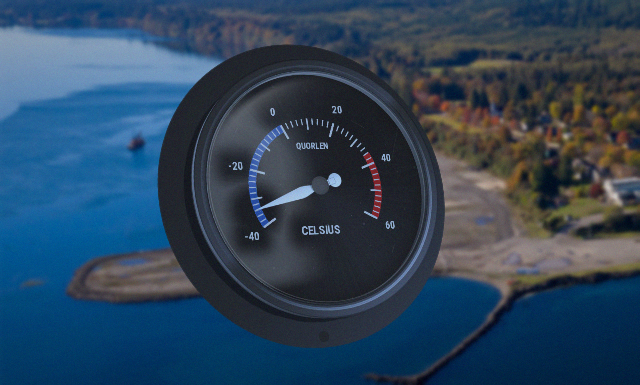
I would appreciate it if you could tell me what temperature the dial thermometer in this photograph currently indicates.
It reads -34 °C
